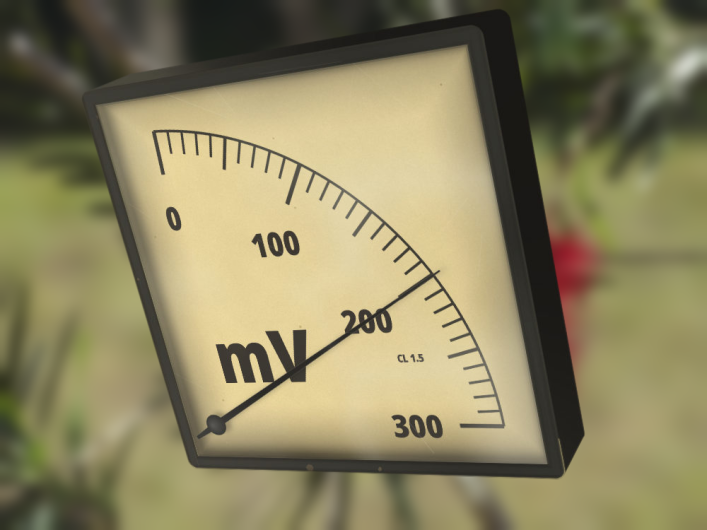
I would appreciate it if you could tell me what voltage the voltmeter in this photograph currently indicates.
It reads 200 mV
